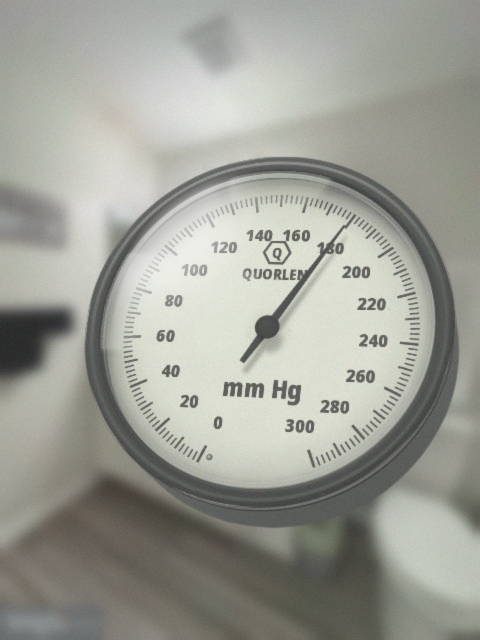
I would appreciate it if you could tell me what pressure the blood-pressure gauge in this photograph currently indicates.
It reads 180 mmHg
